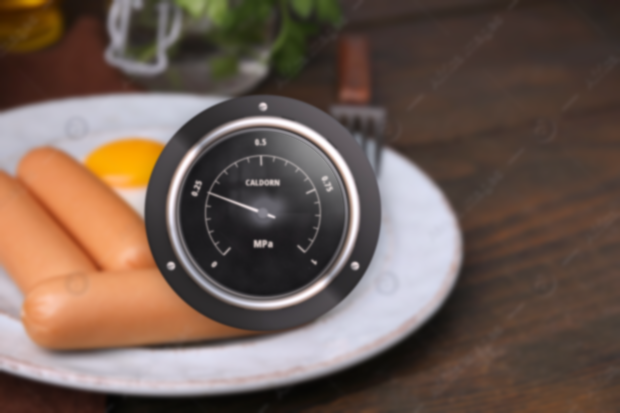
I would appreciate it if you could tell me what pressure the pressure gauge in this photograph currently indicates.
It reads 0.25 MPa
